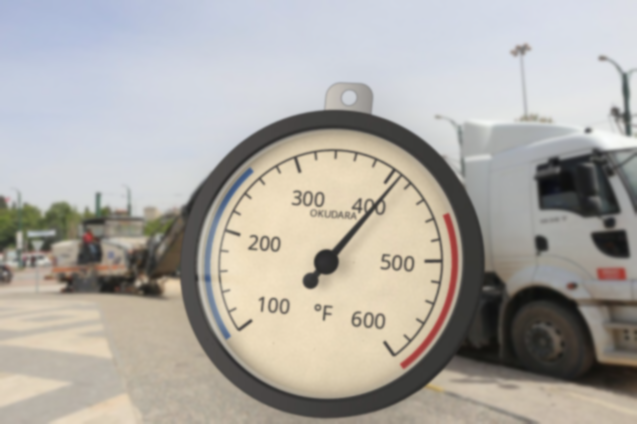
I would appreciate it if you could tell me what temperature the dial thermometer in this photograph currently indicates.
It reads 410 °F
